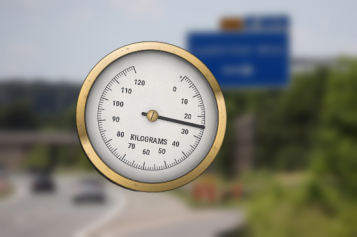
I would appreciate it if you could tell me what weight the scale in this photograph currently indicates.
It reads 25 kg
